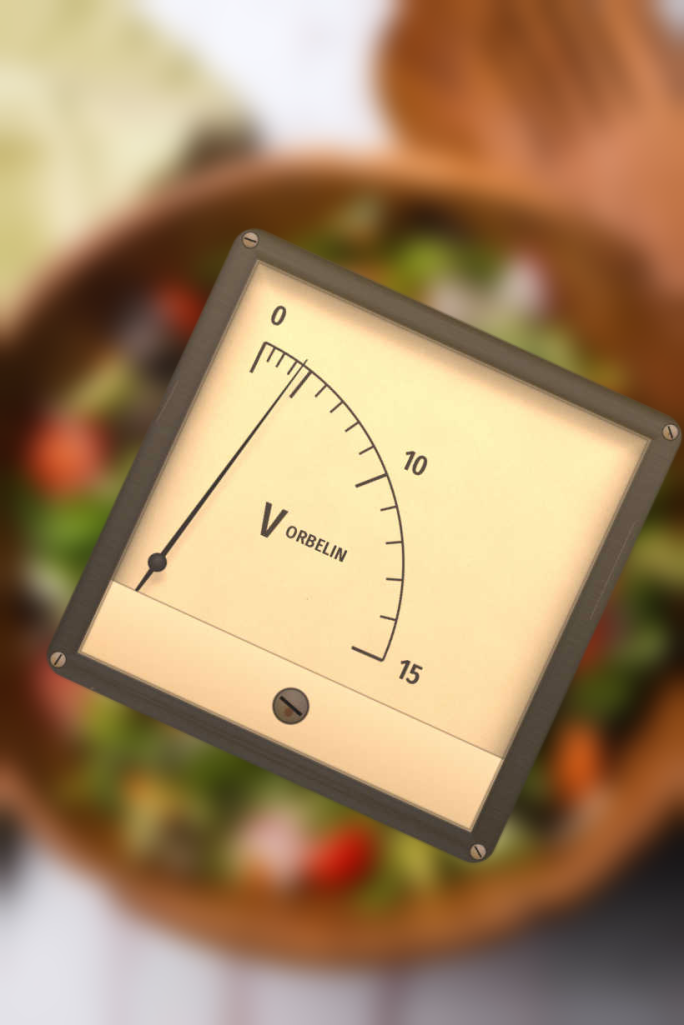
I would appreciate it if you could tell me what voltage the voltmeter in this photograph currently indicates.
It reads 4.5 V
